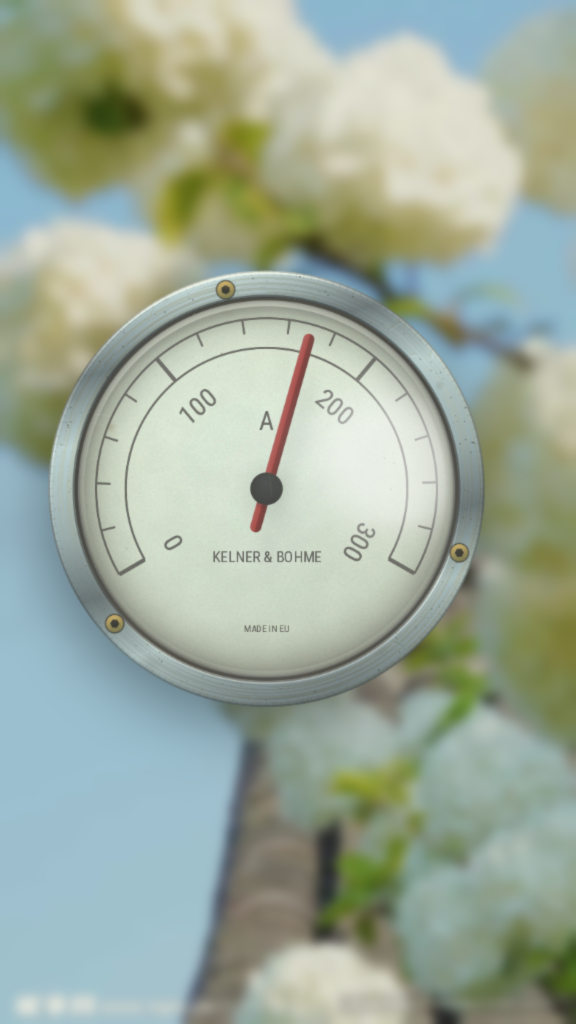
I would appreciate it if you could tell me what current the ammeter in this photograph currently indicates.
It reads 170 A
